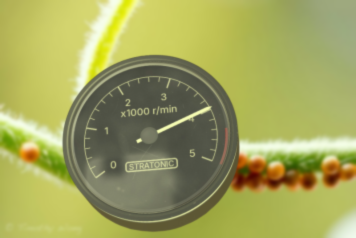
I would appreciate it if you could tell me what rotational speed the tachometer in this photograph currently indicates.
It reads 4000 rpm
